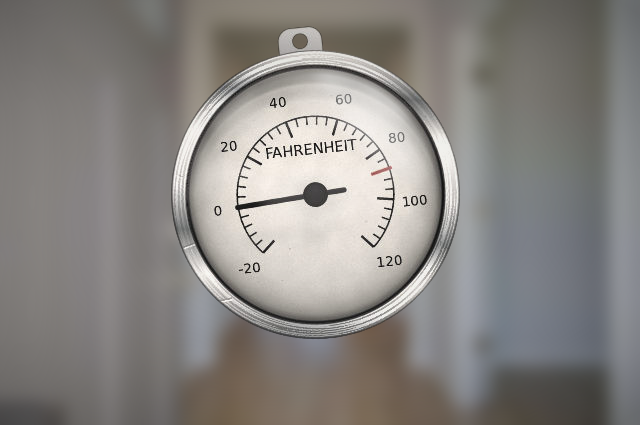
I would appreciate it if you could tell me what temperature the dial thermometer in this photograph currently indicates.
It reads 0 °F
